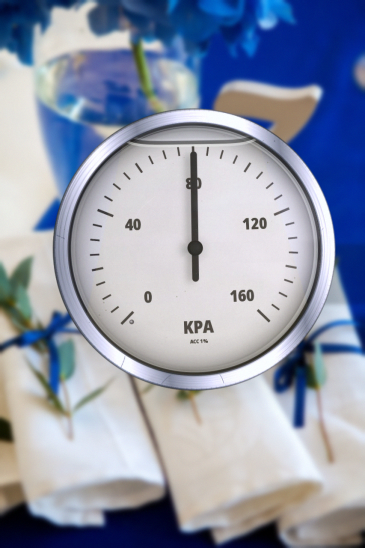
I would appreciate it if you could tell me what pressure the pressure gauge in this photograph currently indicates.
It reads 80 kPa
